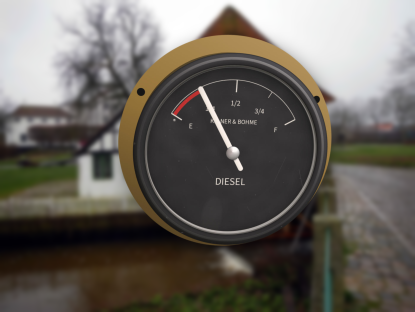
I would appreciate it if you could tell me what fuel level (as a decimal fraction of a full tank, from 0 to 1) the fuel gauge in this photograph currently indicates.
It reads 0.25
